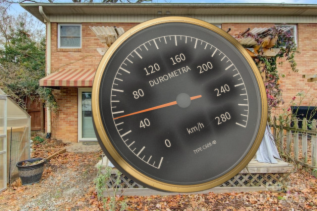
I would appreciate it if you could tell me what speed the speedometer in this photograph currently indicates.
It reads 55 km/h
